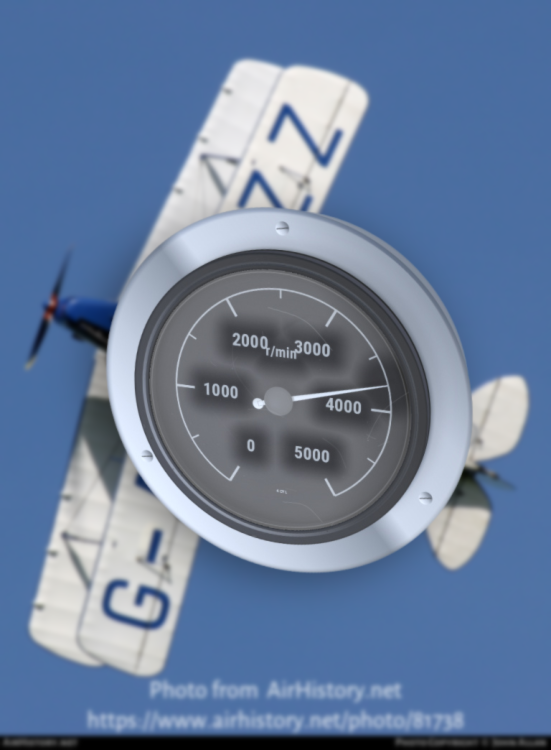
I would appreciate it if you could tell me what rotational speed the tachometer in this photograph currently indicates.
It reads 3750 rpm
